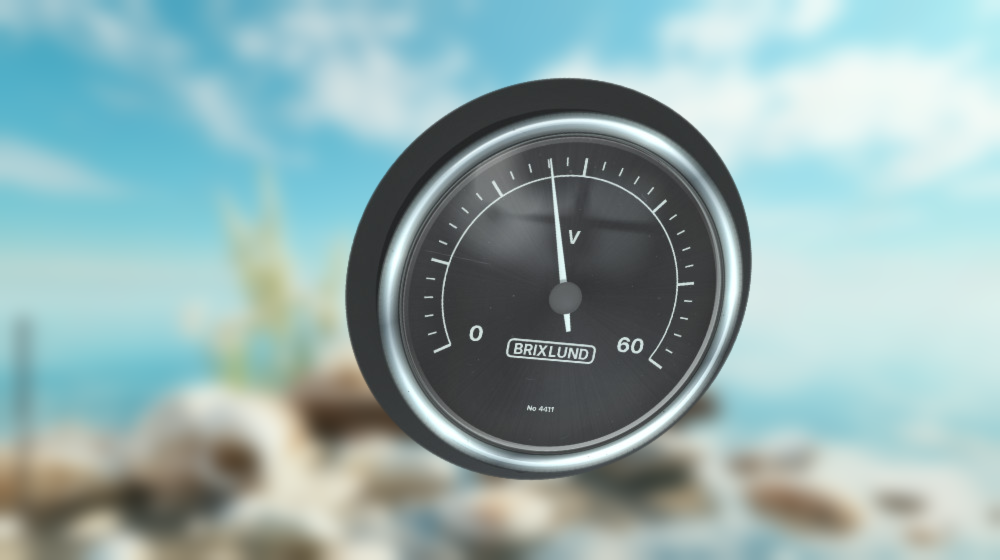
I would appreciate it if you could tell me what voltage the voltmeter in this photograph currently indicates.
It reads 26 V
